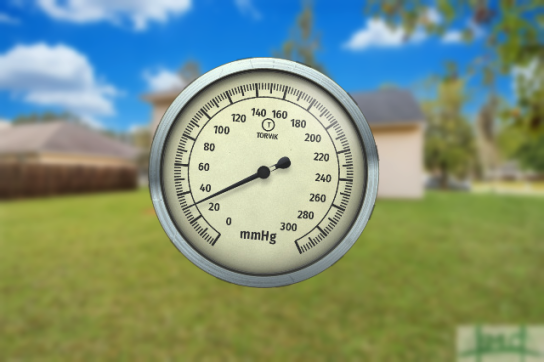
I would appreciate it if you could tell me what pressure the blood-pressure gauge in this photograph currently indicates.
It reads 30 mmHg
